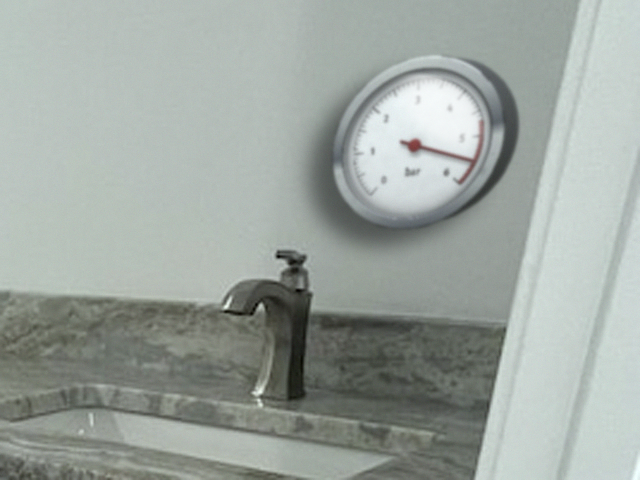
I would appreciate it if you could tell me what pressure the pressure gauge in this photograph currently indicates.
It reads 5.5 bar
